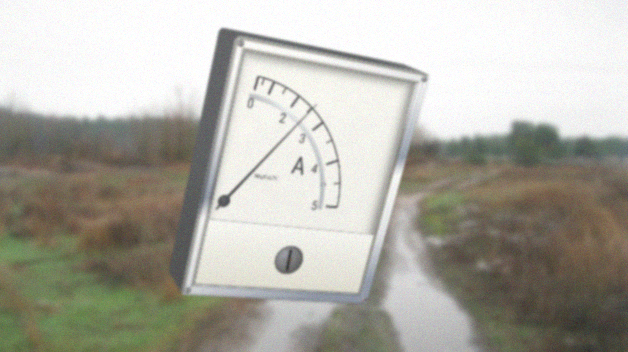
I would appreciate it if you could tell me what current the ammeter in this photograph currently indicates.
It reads 2.5 A
